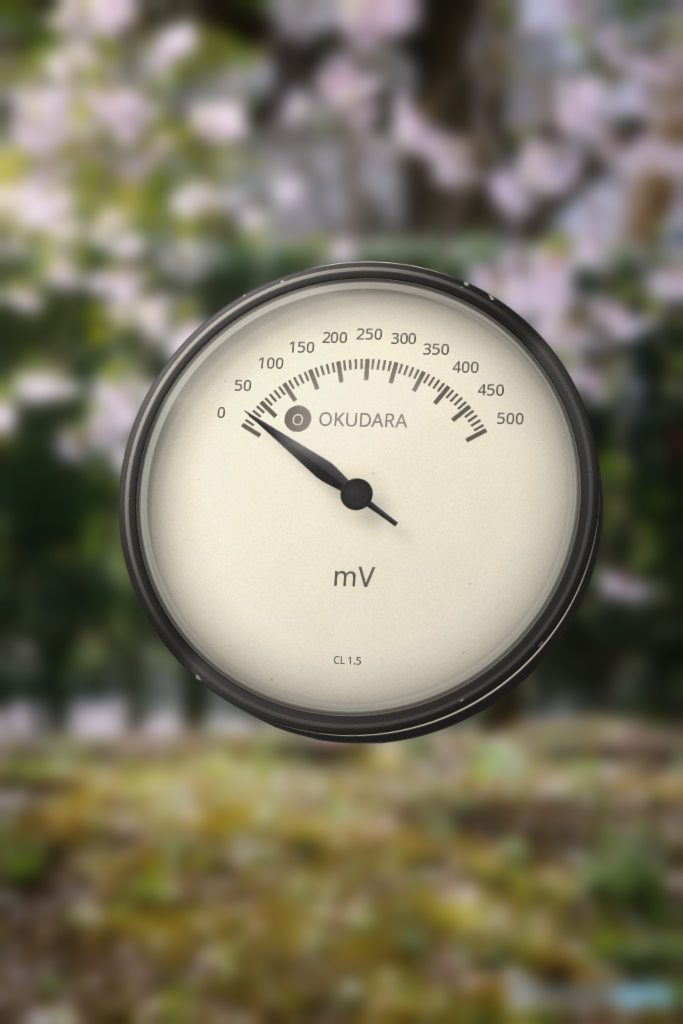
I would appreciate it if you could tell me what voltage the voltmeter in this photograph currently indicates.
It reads 20 mV
